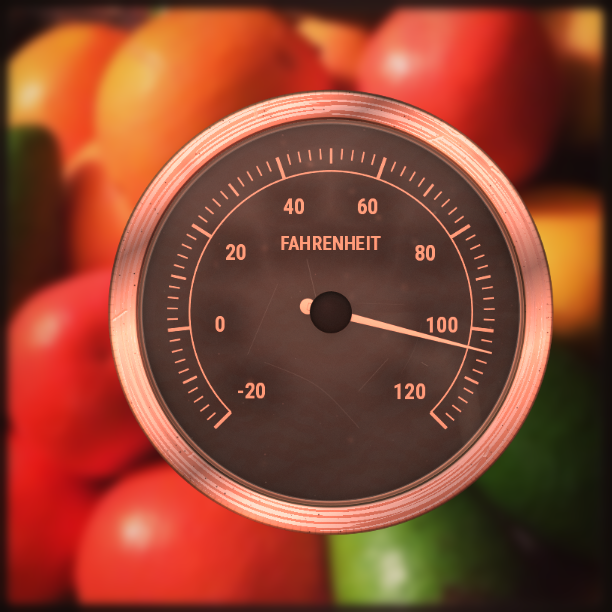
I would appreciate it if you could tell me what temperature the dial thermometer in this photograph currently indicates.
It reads 104 °F
